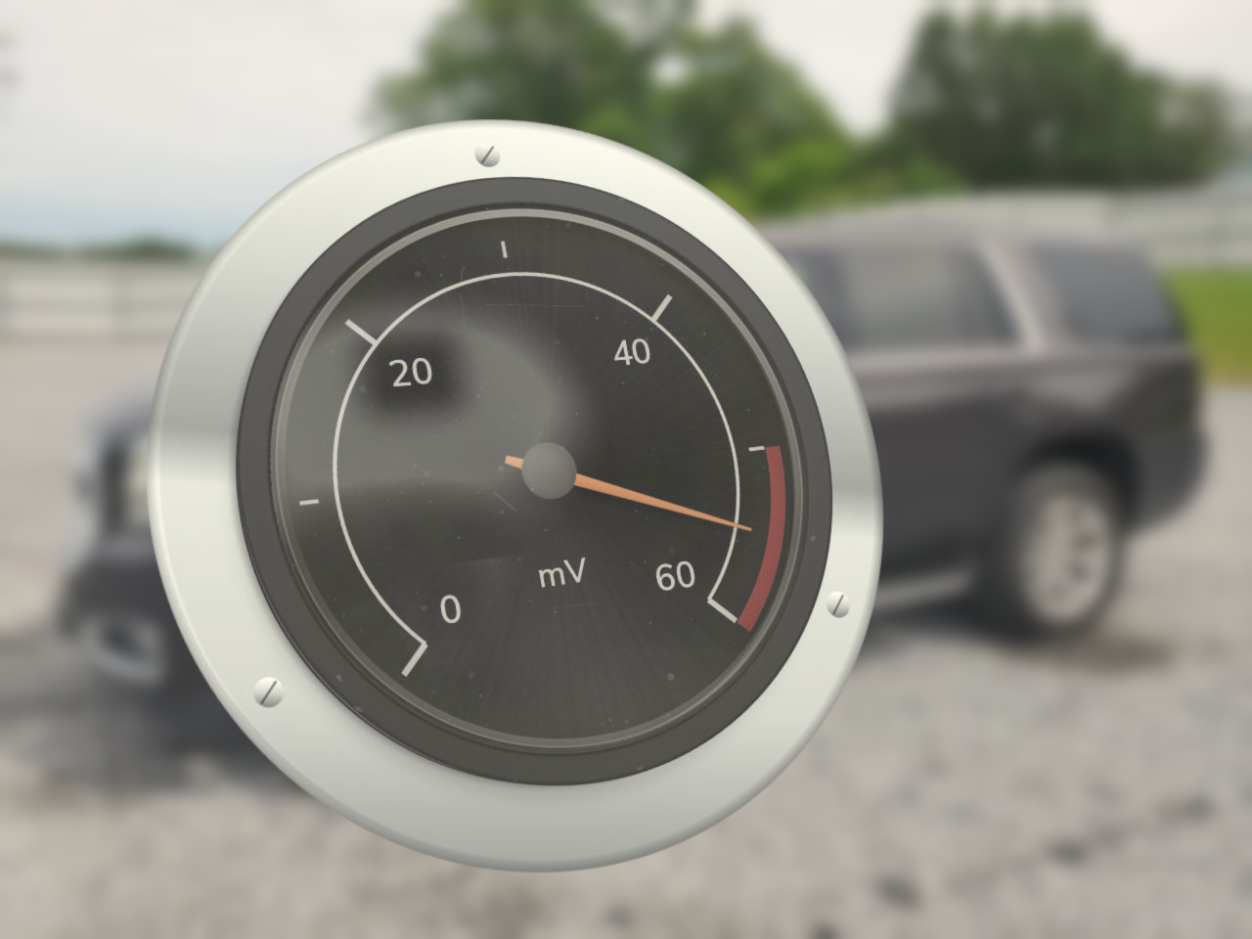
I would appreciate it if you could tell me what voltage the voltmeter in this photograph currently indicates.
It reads 55 mV
